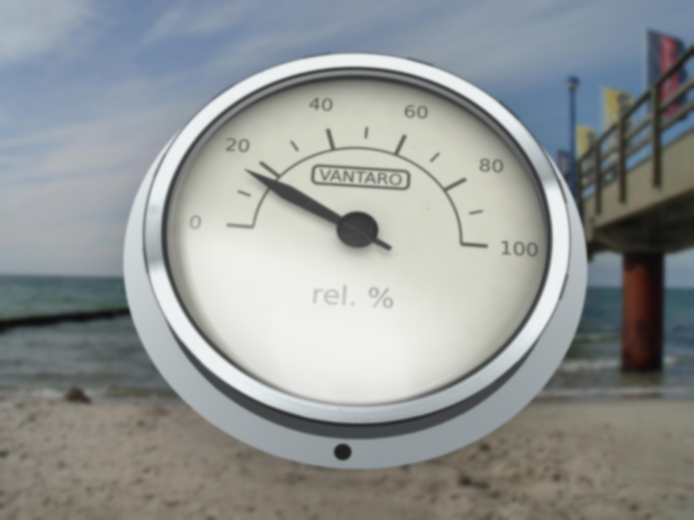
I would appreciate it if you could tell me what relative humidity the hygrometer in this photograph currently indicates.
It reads 15 %
